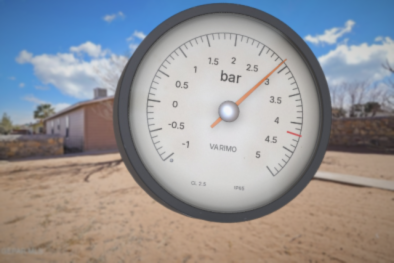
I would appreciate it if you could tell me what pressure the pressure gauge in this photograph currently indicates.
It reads 2.9 bar
